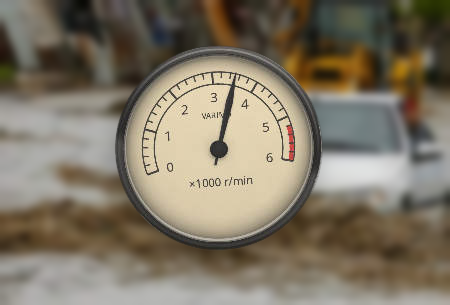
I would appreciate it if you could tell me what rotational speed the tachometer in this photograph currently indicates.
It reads 3500 rpm
